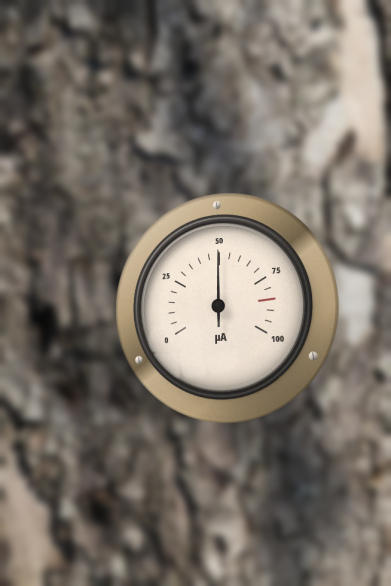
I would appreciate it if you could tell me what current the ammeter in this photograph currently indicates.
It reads 50 µA
